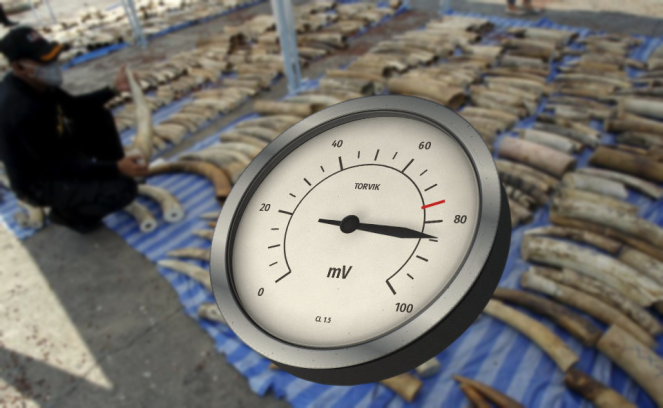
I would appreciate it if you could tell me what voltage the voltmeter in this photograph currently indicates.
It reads 85 mV
